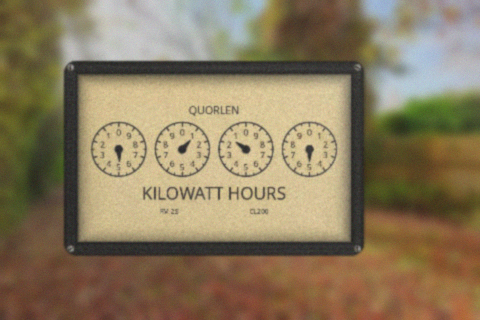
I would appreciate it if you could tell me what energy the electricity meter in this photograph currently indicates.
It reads 5115 kWh
